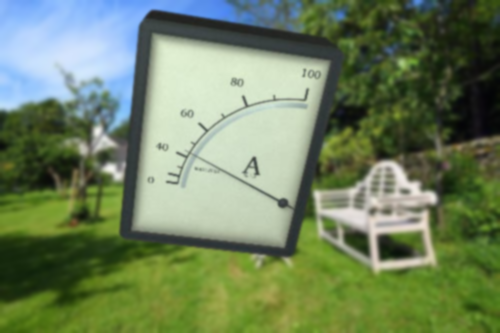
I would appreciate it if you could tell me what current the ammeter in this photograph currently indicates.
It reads 45 A
